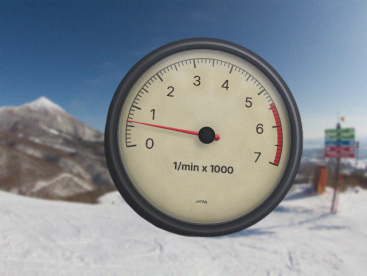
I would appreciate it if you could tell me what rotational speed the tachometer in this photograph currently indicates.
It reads 600 rpm
